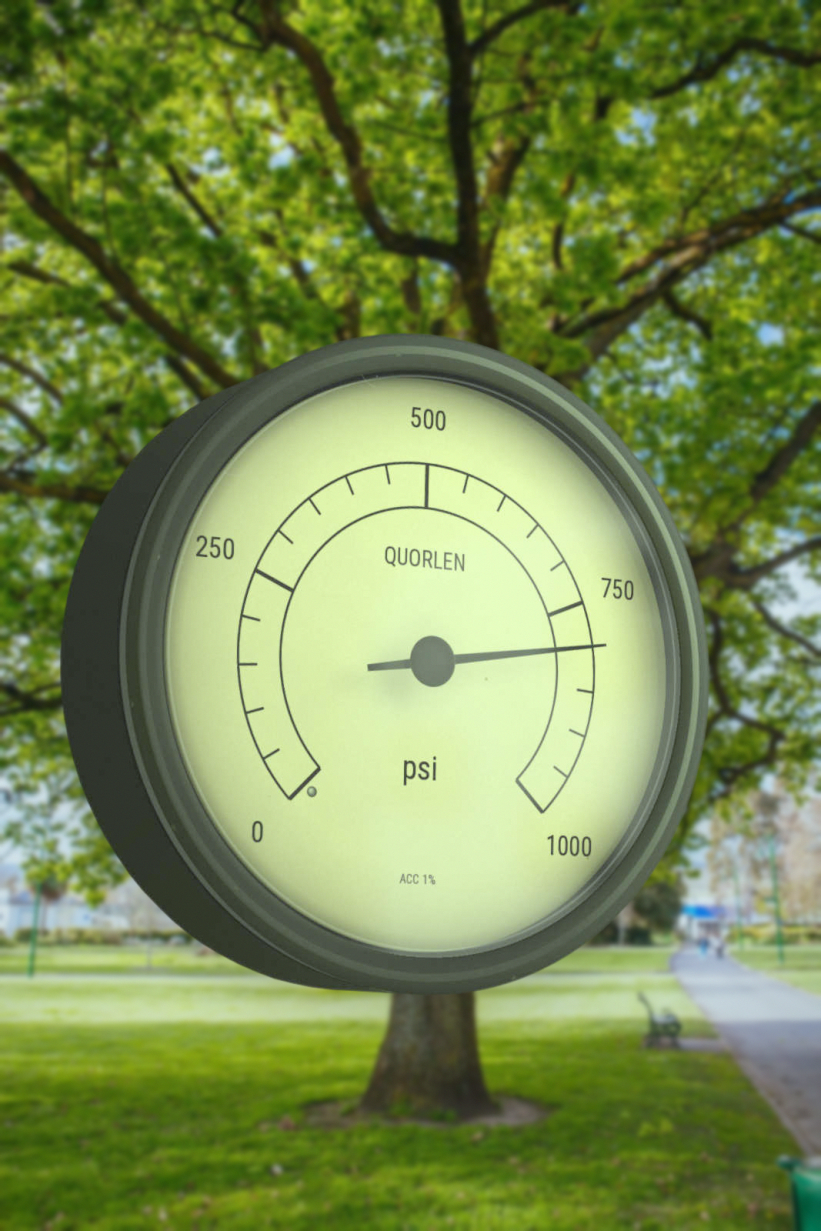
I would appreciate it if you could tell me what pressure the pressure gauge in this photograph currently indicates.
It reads 800 psi
